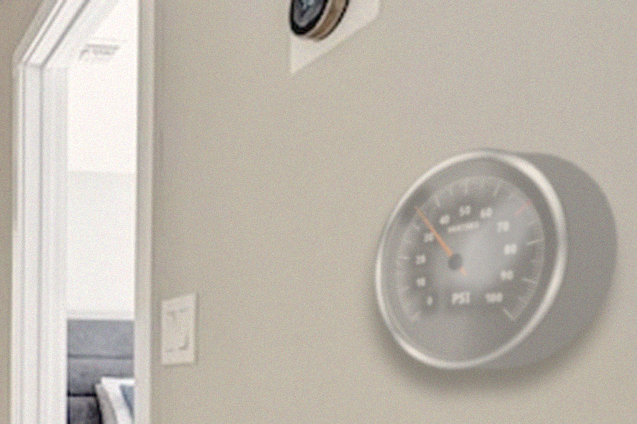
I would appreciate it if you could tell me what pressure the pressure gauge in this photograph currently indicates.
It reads 35 psi
